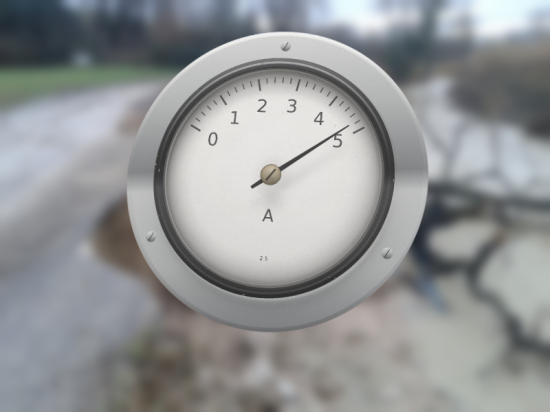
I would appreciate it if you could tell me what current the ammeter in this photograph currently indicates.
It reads 4.8 A
